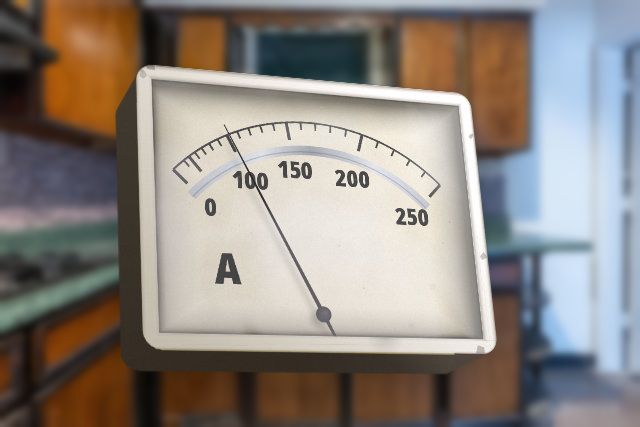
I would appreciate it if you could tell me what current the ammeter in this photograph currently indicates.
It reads 100 A
